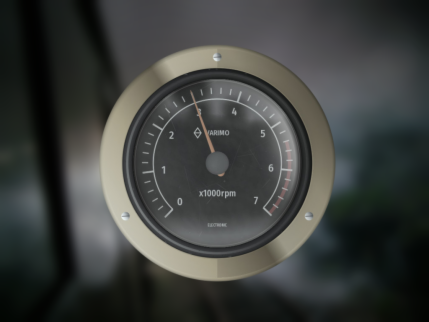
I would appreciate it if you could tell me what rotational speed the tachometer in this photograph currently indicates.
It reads 3000 rpm
